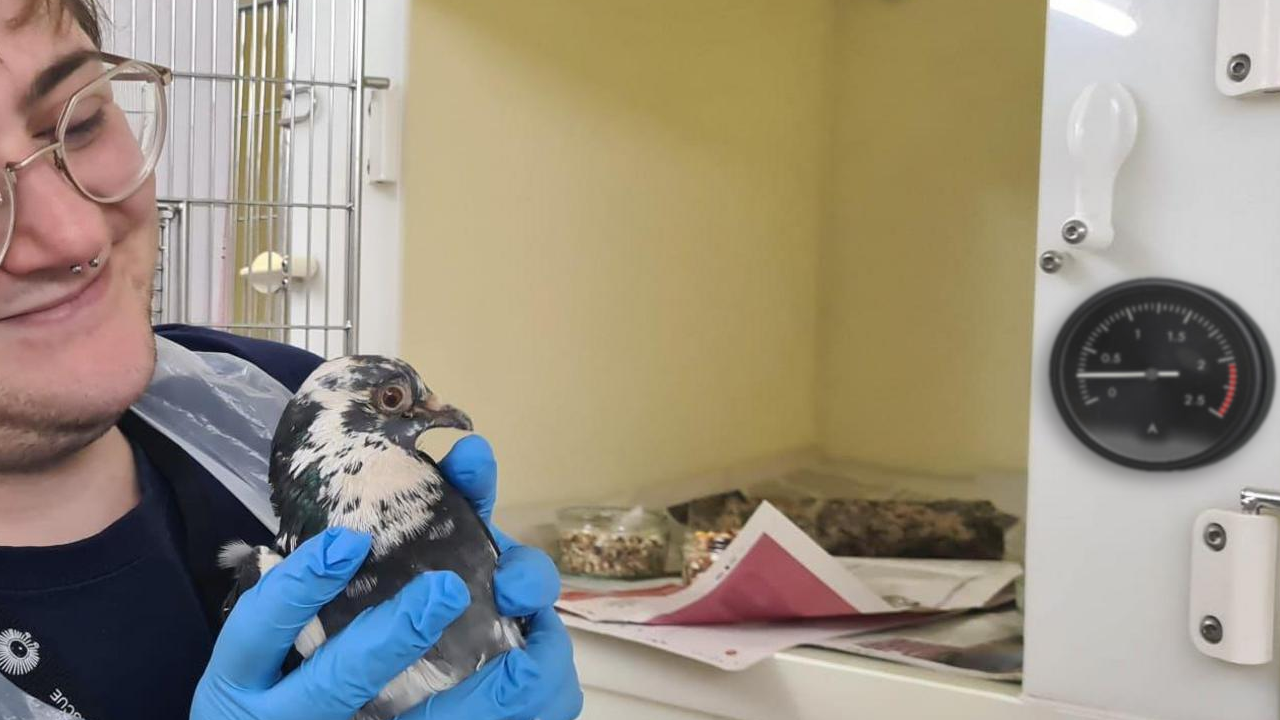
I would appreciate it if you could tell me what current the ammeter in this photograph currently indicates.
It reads 0.25 A
